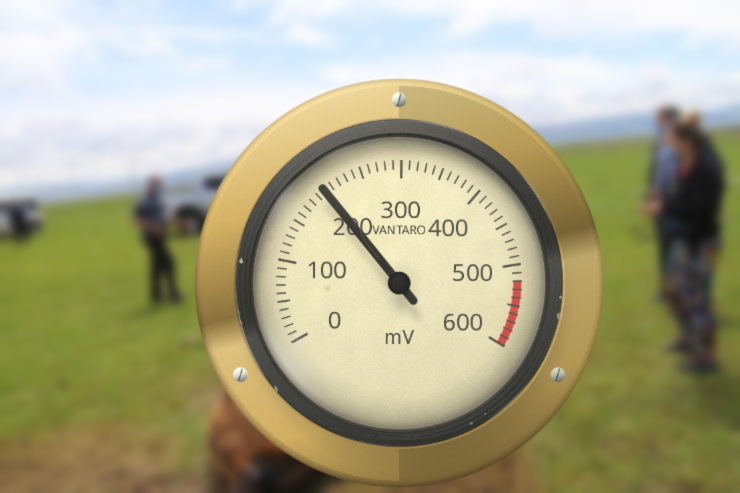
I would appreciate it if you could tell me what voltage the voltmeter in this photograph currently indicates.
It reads 200 mV
